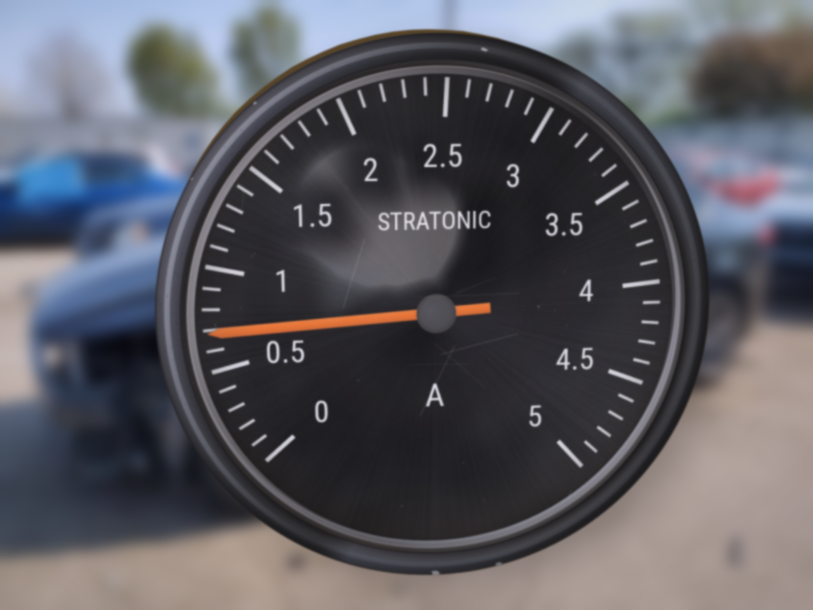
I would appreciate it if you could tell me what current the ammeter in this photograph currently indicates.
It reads 0.7 A
